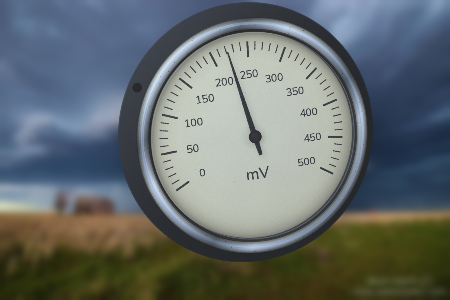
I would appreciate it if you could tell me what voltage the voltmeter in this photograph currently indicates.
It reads 220 mV
